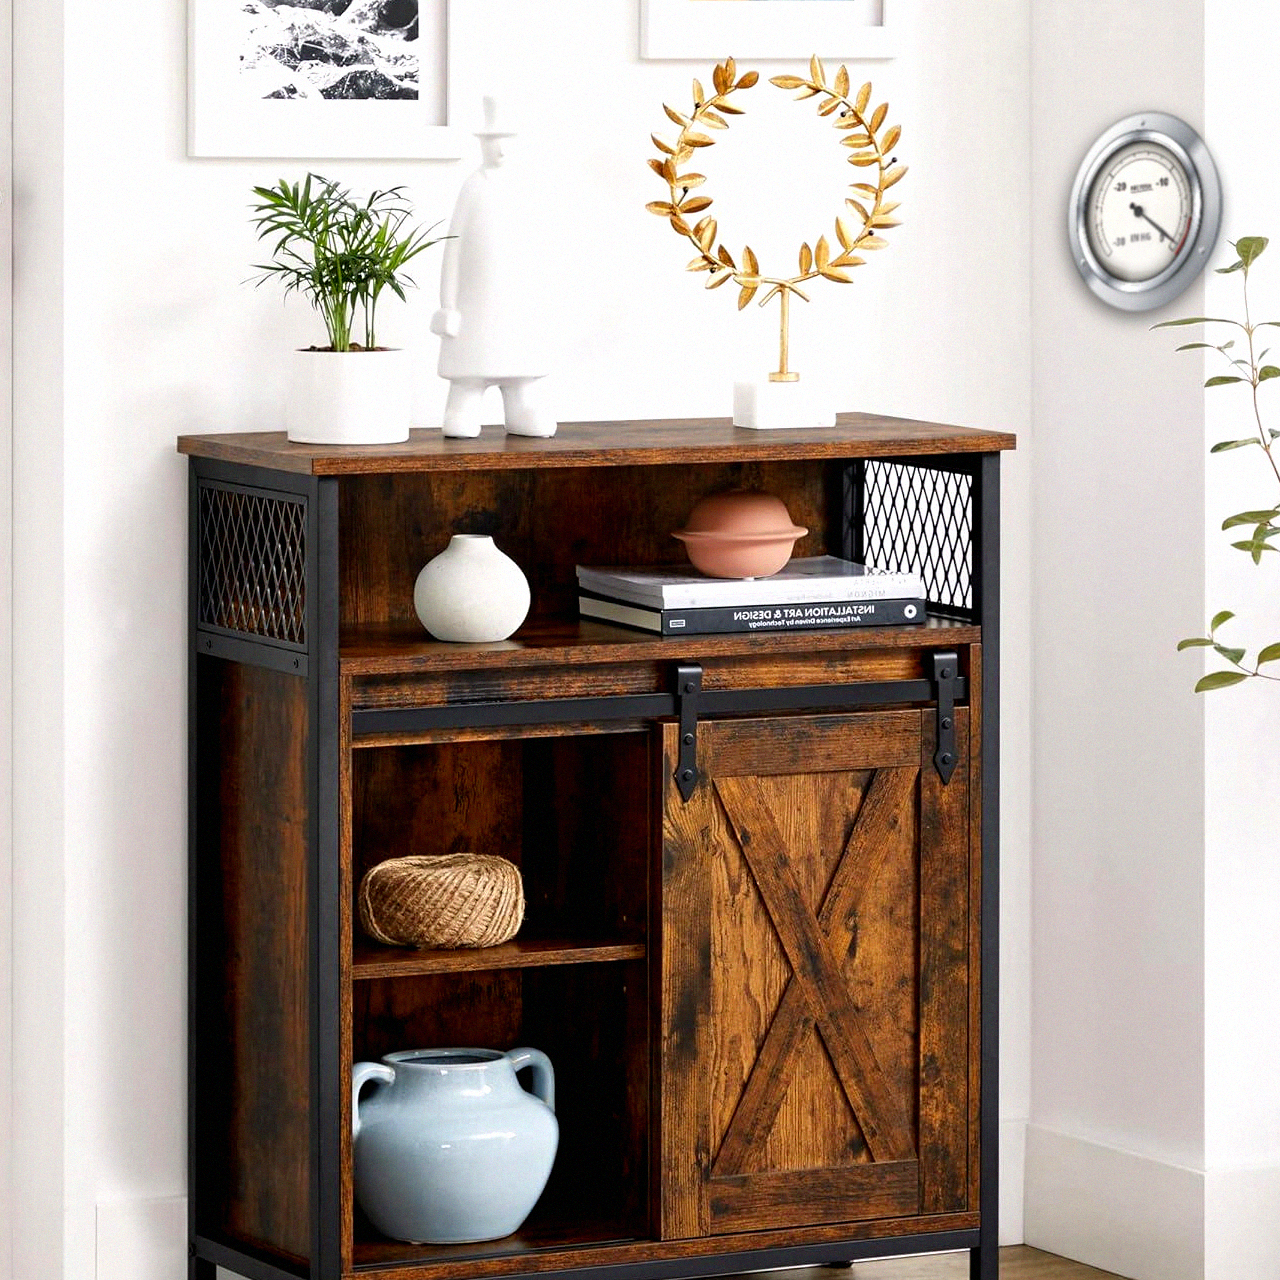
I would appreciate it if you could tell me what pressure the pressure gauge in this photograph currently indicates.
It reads -1 inHg
